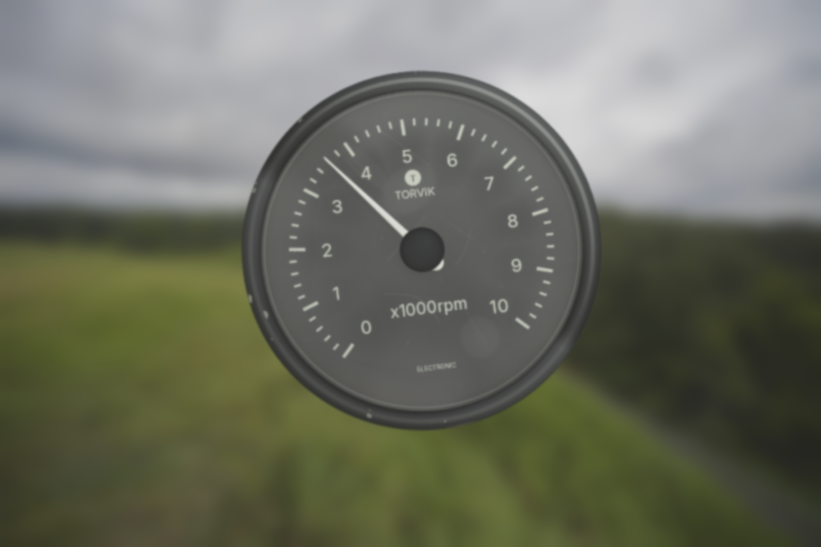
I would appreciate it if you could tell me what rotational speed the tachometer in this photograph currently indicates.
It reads 3600 rpm
